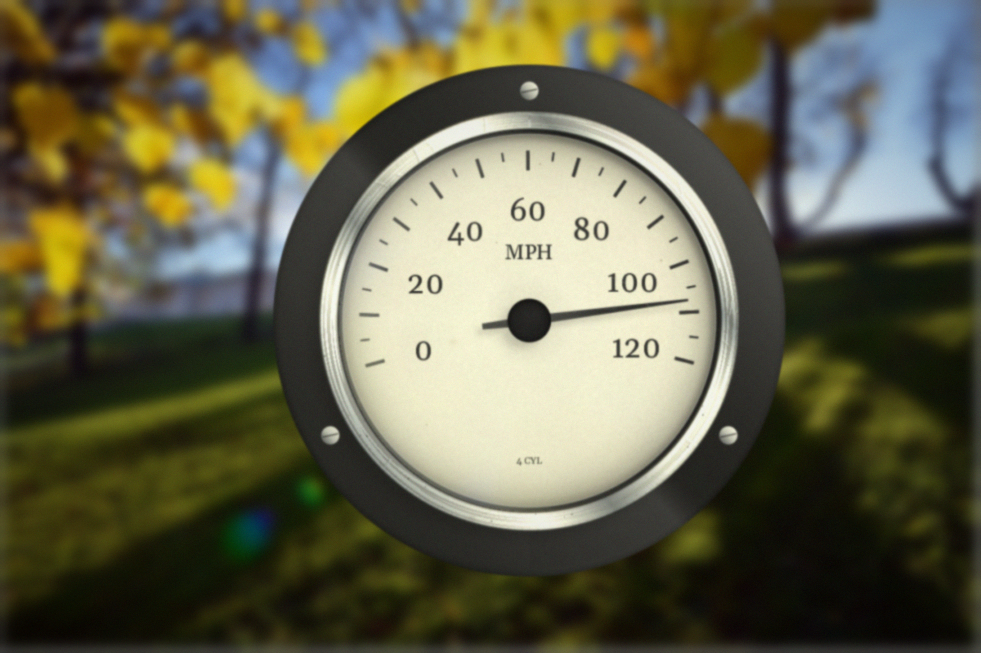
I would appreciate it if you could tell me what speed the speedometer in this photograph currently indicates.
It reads 107.5 mph
